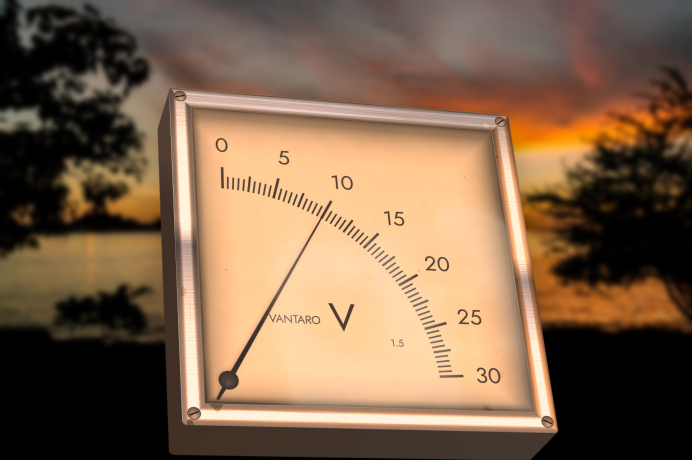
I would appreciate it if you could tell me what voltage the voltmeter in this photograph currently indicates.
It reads 10 V
